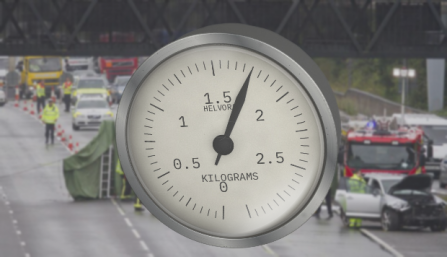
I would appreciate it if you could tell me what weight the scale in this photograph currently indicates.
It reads 1.75 kg
